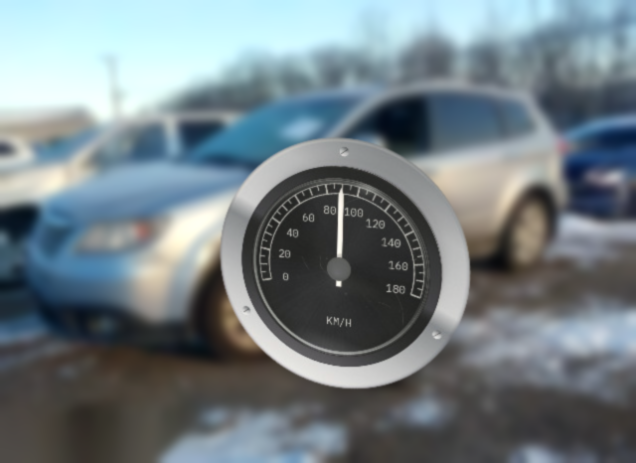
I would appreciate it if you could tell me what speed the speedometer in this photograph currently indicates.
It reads 90 km/h
